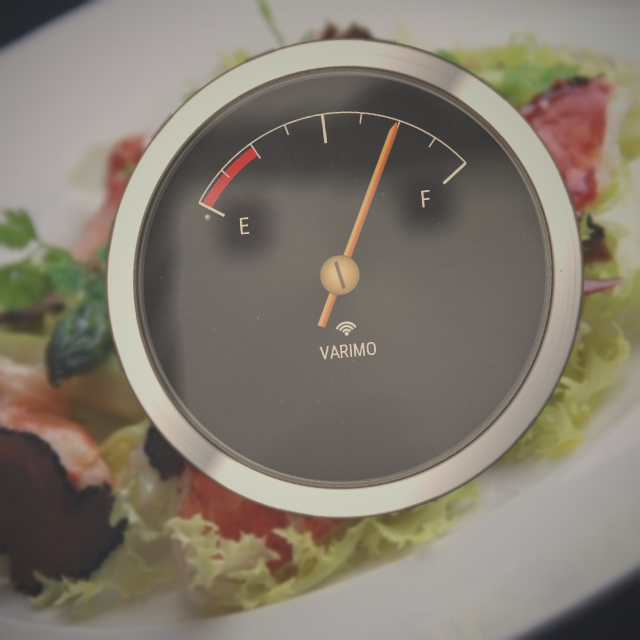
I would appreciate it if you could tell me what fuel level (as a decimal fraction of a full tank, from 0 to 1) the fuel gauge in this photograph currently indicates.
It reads 0.75
